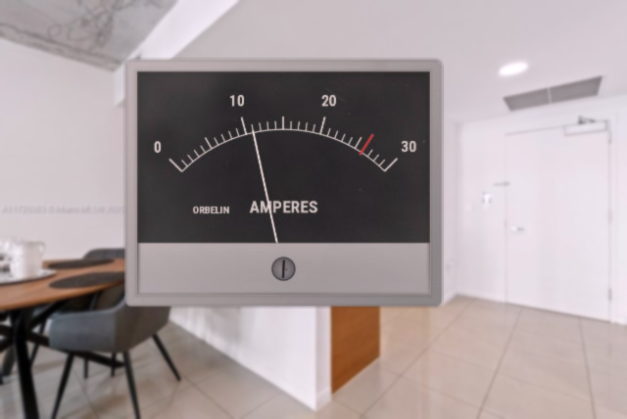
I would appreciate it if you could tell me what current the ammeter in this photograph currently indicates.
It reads 11 A
